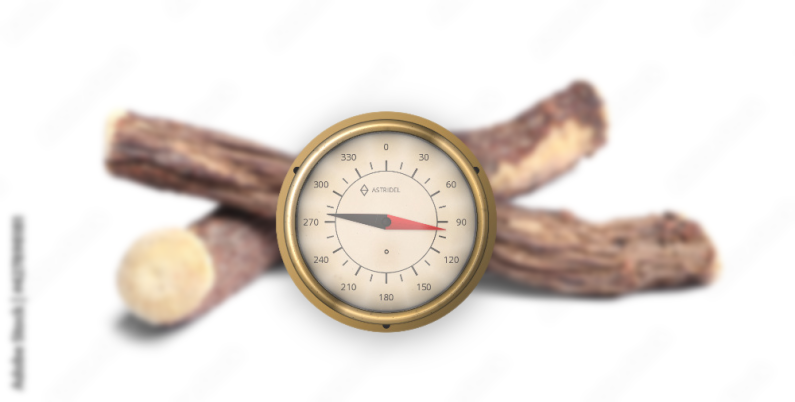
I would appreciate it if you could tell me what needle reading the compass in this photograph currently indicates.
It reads 97.5 °
